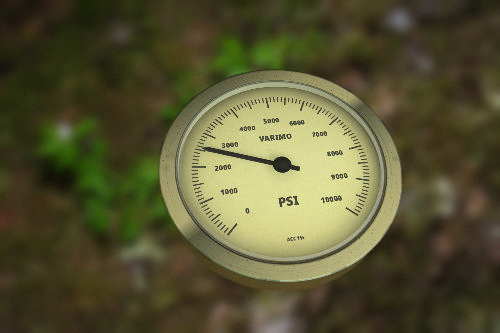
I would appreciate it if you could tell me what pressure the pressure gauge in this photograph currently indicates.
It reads 2500 psi
